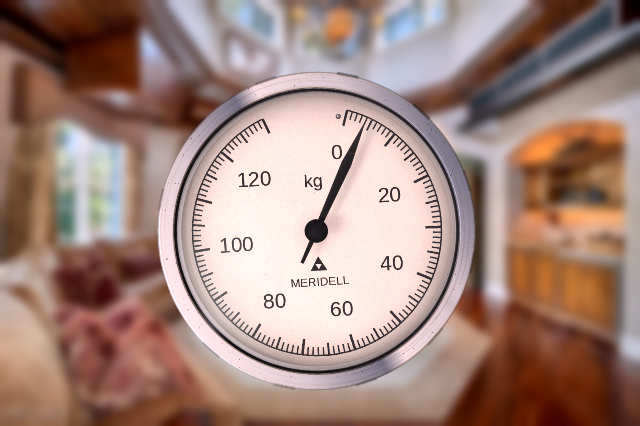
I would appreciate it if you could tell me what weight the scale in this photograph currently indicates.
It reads 4 kg
